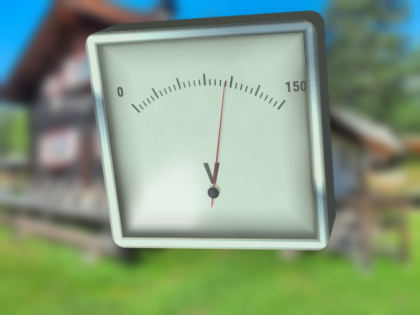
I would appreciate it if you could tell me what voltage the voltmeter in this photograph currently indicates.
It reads 95 V
